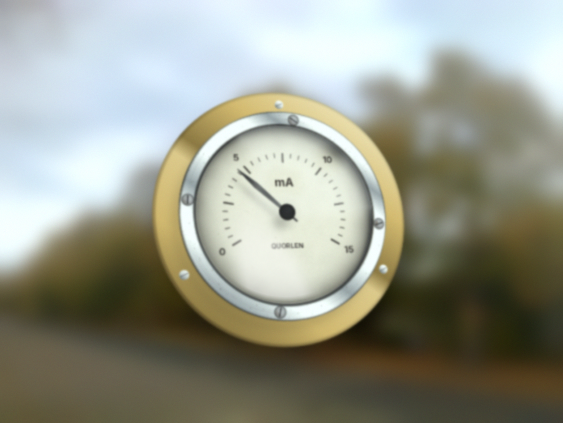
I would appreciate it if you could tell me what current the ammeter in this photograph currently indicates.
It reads 4.5 mA
